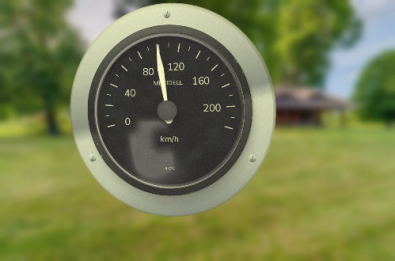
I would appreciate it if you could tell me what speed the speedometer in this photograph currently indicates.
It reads 100 km/h
